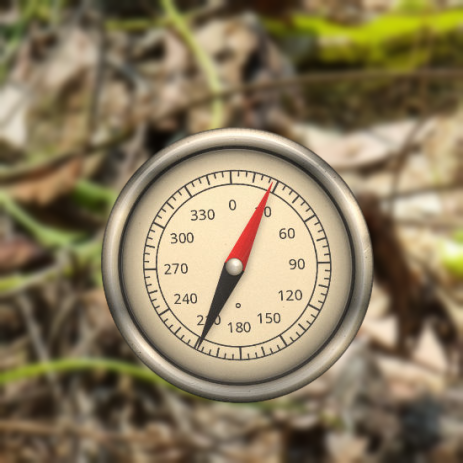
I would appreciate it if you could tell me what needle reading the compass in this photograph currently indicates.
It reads 27.5 °
